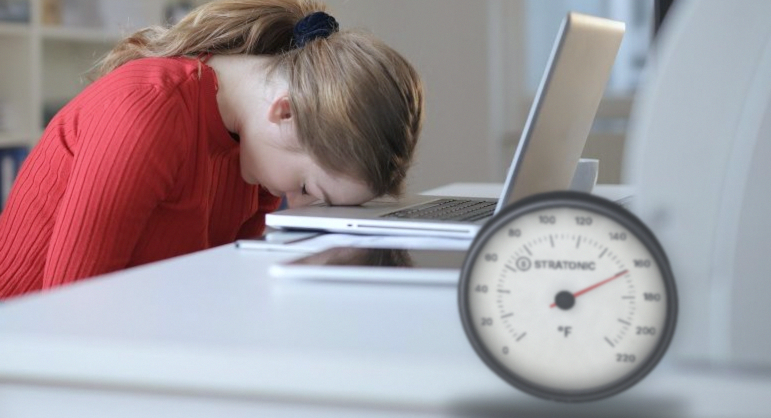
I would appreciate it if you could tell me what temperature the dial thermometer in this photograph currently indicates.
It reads 160 °F
